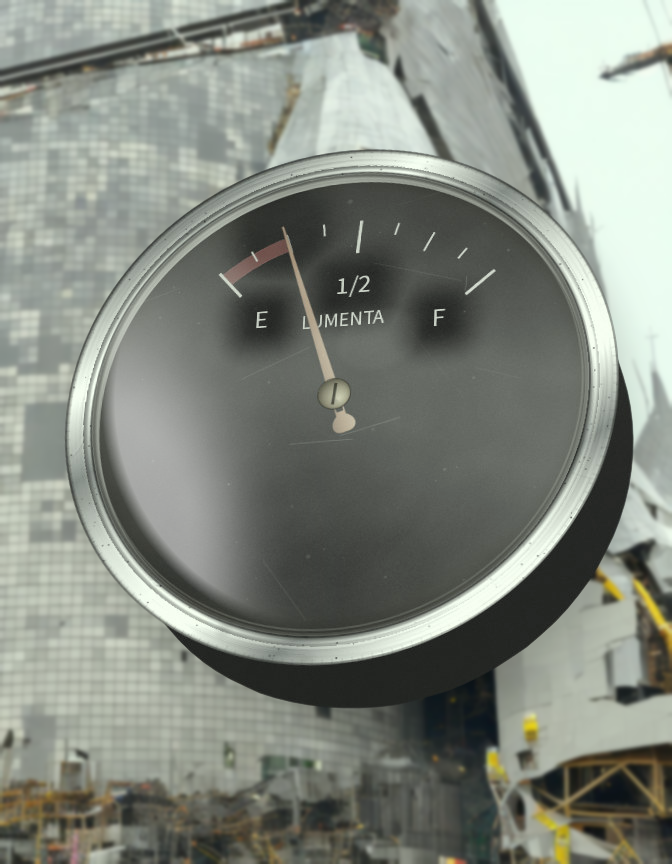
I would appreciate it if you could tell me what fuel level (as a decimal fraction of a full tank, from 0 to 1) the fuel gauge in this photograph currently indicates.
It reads 0.25
